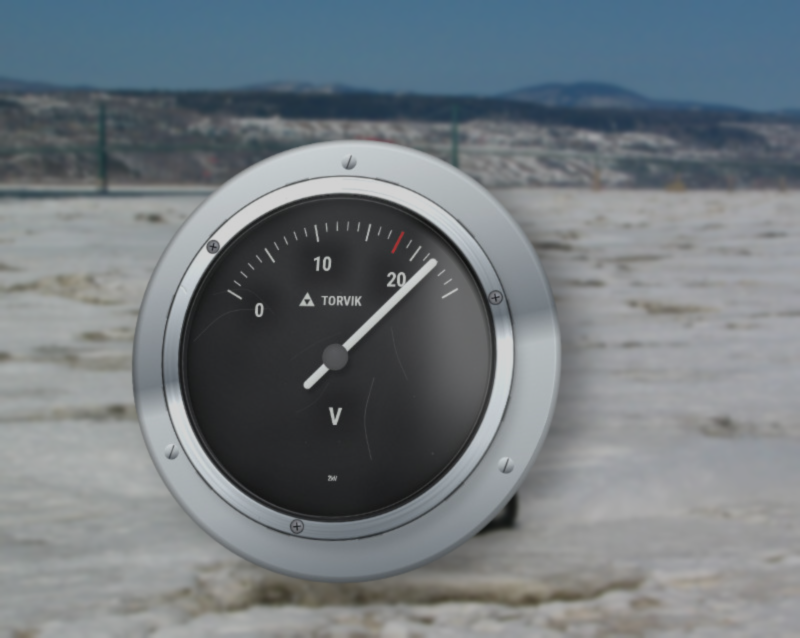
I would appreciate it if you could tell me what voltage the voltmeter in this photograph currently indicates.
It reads 22 V
